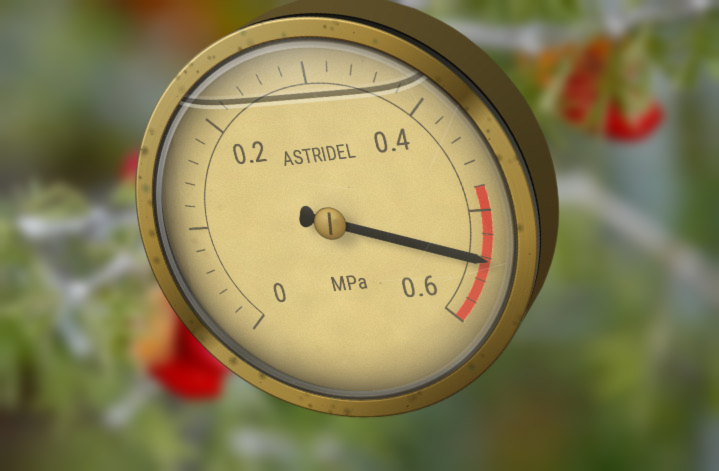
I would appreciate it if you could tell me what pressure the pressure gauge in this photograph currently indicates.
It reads 0.54 MPa
